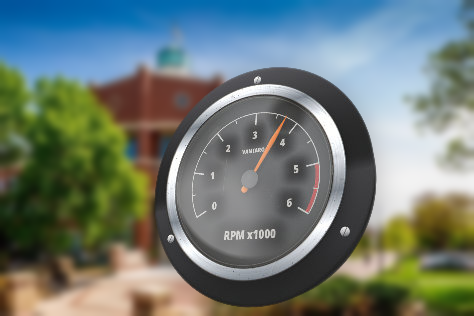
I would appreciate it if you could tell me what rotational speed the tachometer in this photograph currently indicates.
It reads 3750 rpm
